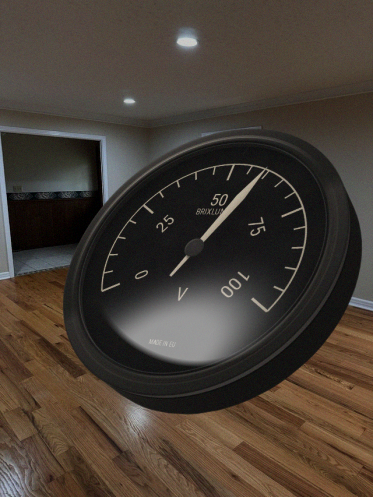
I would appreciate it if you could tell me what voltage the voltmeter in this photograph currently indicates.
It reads 60 V
